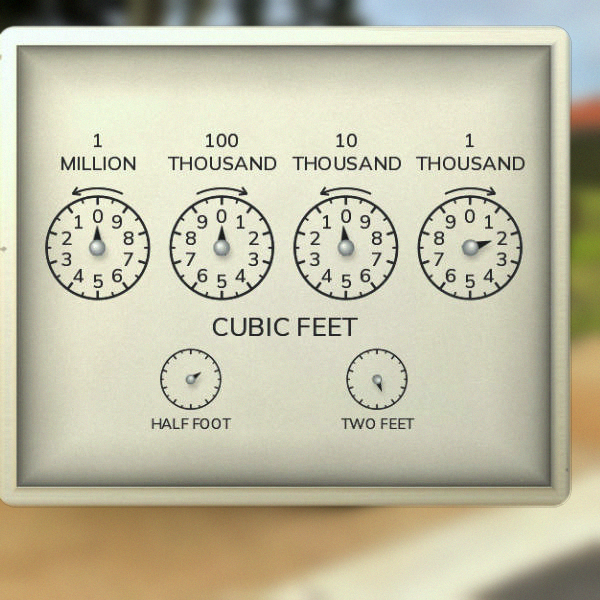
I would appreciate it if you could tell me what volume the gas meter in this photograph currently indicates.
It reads 200 ft³
